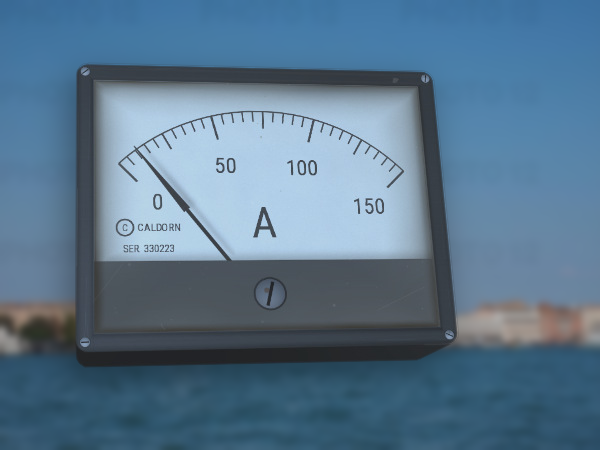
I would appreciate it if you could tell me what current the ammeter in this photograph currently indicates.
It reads 10 A
